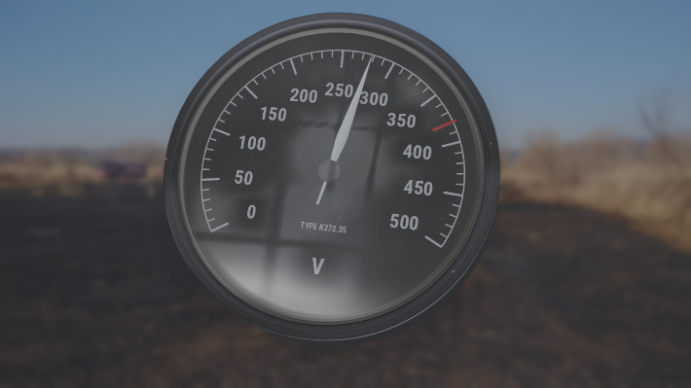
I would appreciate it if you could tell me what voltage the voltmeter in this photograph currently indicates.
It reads 280 V
